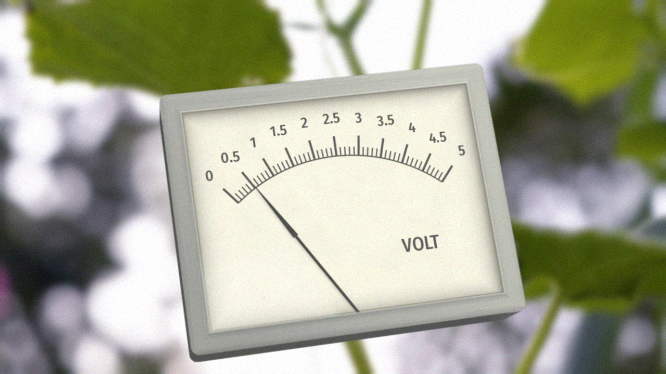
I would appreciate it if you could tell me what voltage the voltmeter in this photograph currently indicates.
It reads 0.5 V
